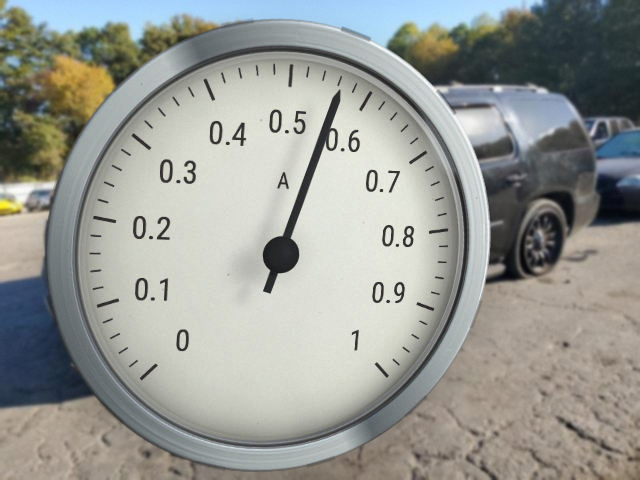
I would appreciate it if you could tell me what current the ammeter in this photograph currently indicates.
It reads 0.56 A
